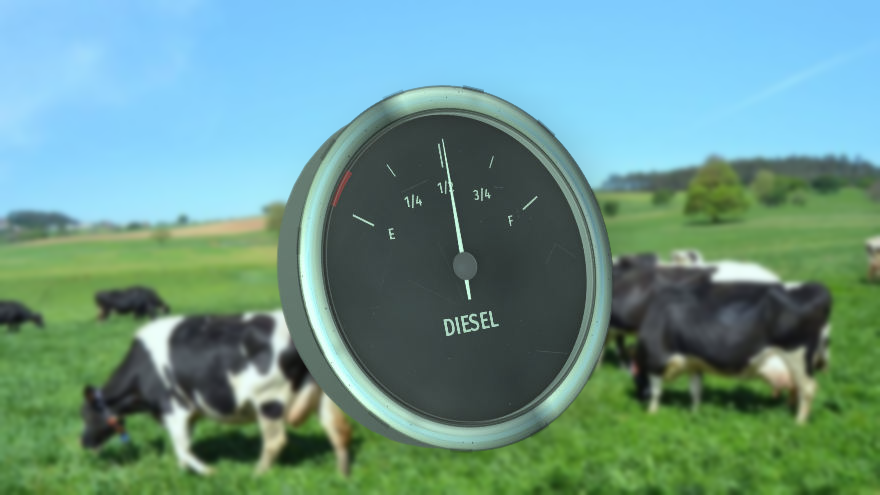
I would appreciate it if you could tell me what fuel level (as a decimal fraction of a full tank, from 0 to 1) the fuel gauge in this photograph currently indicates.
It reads 0.5
